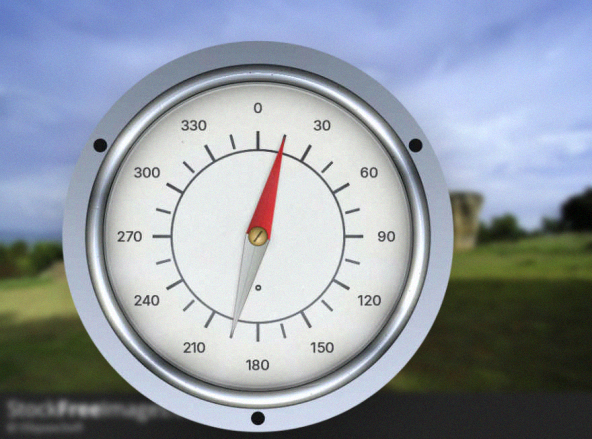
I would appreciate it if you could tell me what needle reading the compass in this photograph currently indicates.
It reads 15 °
